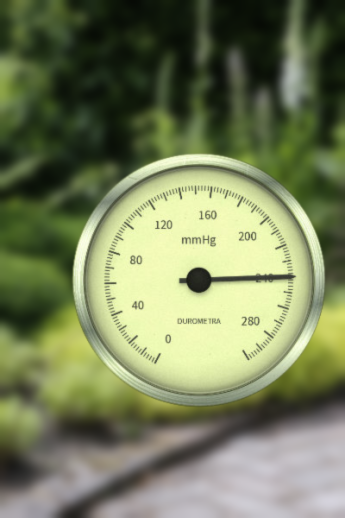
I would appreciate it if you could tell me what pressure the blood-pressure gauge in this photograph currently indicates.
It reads 240 mmHg
